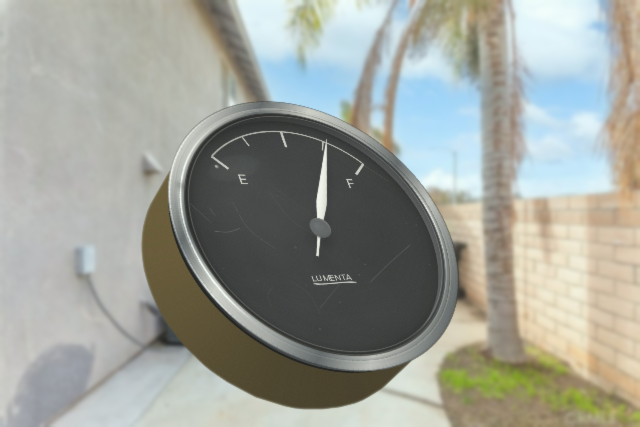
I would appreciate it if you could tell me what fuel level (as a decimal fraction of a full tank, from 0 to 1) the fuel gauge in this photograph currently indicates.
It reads 0.75
